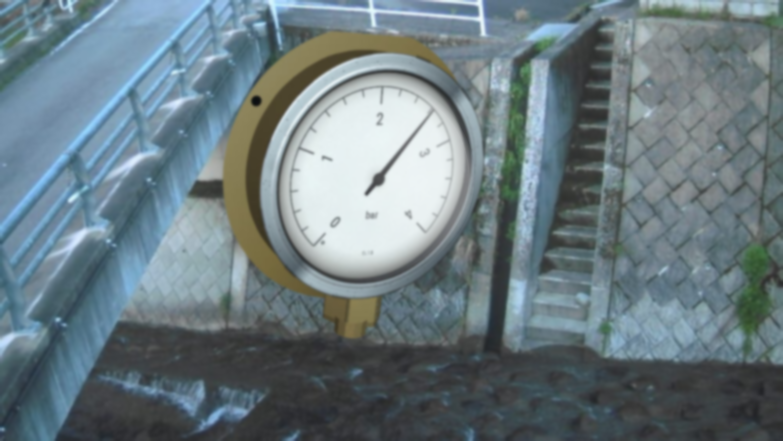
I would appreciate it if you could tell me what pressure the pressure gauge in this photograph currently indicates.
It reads 2.6 bar
